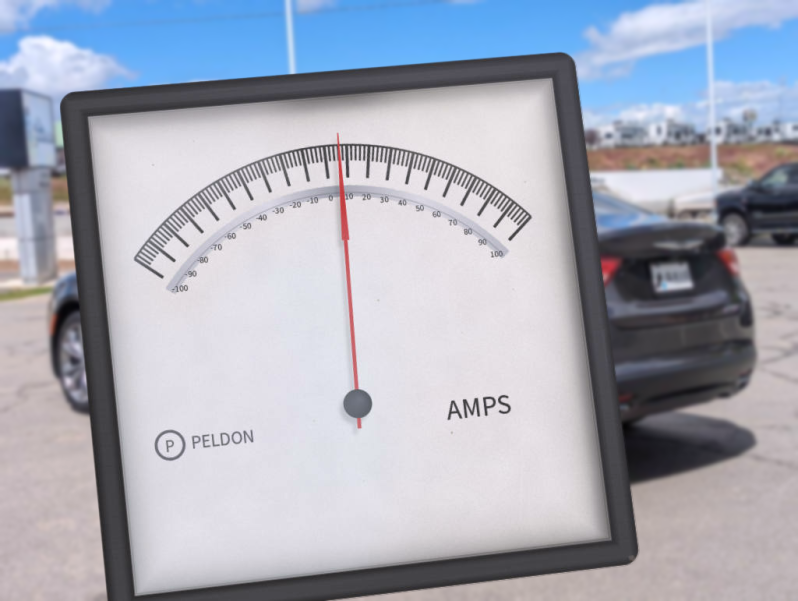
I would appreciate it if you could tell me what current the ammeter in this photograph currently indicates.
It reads 6 A
